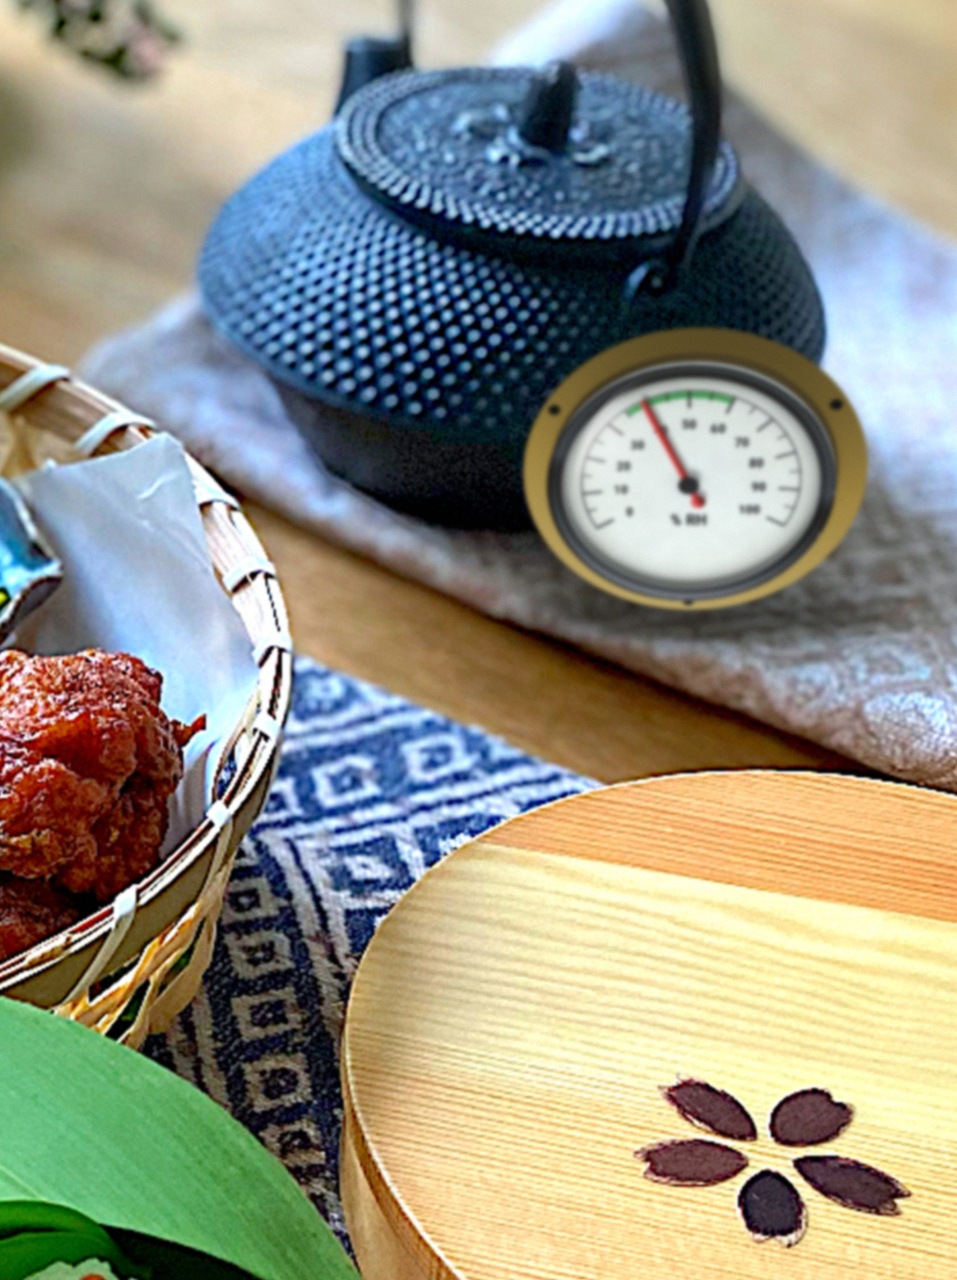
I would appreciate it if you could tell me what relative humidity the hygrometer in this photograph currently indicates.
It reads 40 %
